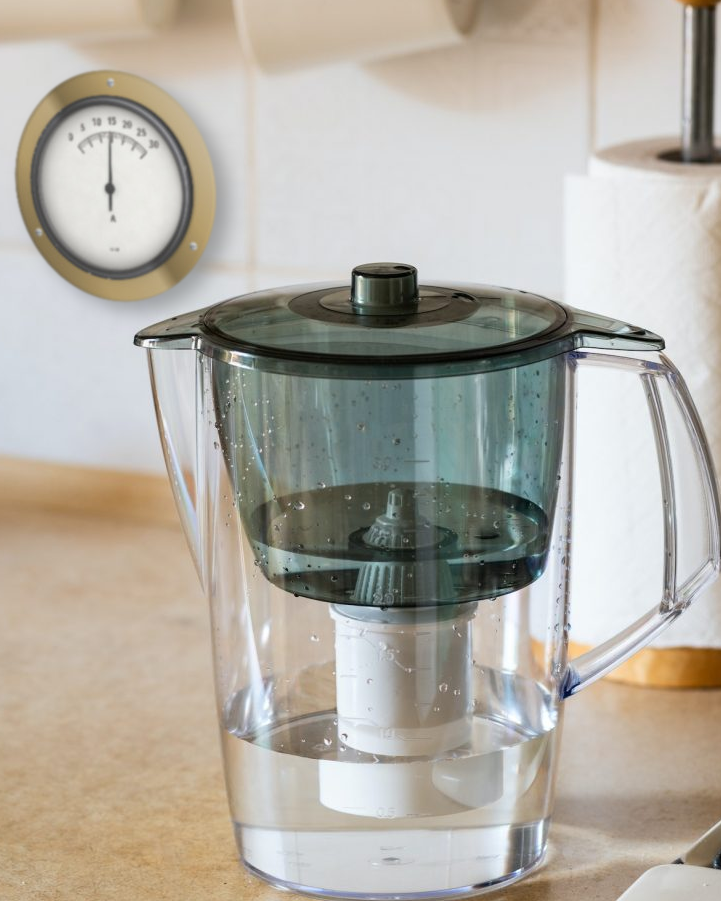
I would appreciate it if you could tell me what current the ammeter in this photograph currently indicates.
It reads 15 A
